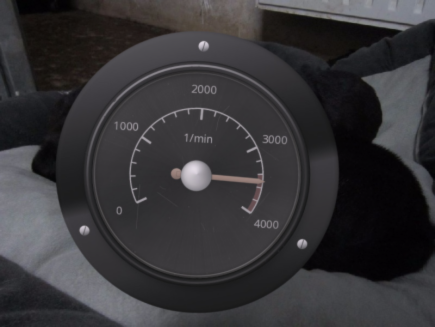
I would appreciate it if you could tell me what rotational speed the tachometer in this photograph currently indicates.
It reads 3500 rpm
